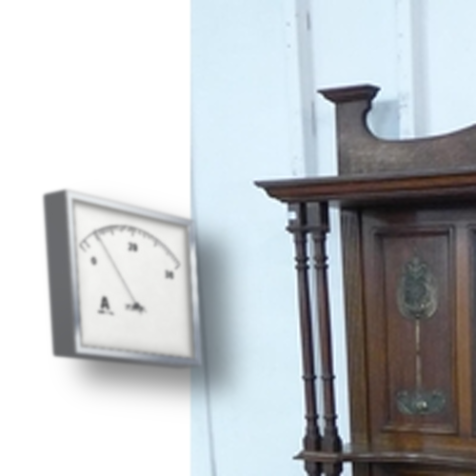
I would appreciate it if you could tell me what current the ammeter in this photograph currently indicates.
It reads 10 A
